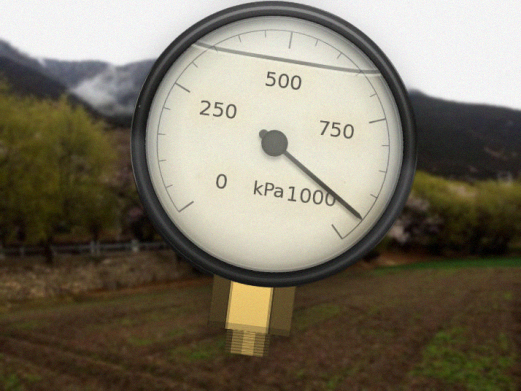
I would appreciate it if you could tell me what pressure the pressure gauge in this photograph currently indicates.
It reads 950 kPa
